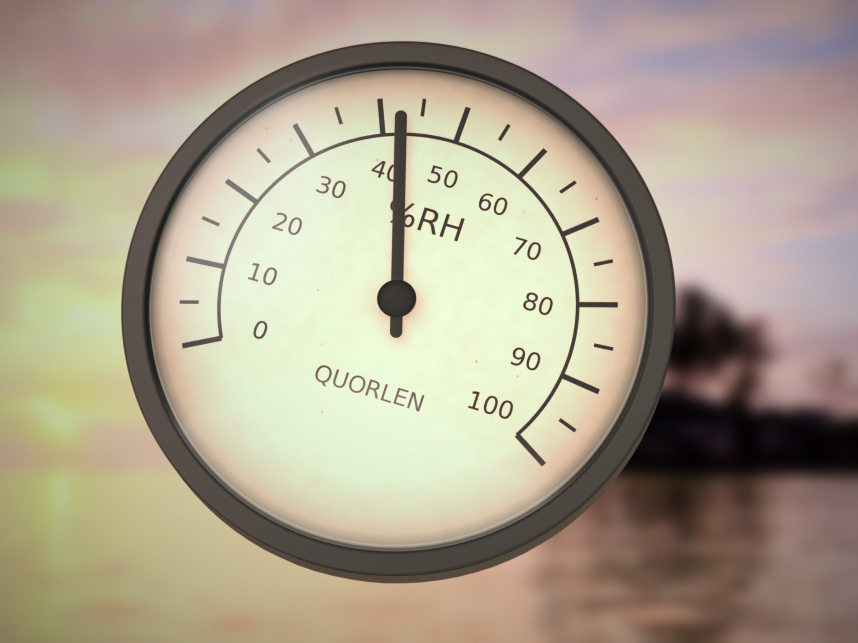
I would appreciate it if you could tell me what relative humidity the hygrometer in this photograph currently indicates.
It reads 42.5 %
